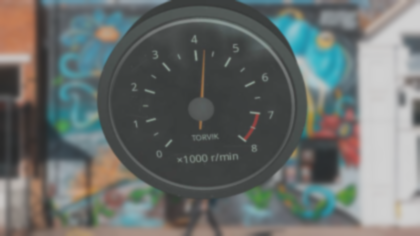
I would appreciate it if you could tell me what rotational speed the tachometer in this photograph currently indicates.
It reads 4250 rpm
